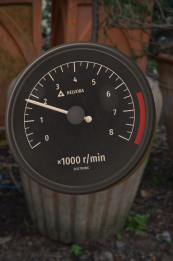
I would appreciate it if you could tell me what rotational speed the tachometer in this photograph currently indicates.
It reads 1750 rpm
